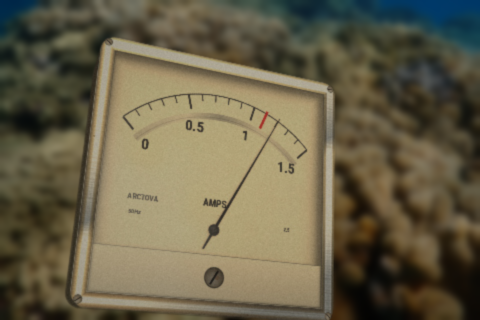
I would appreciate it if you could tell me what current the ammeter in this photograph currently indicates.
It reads 1.2 A
